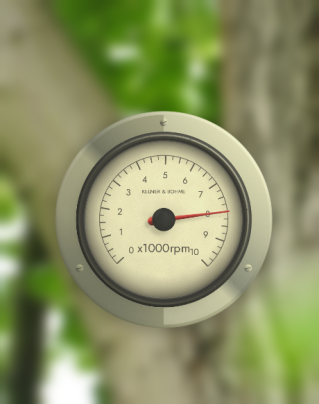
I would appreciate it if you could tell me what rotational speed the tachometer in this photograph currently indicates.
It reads 8000 rpm
